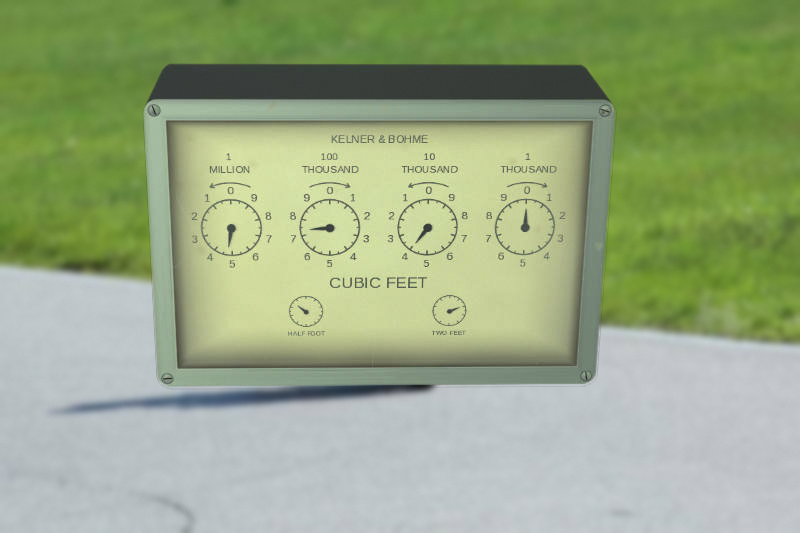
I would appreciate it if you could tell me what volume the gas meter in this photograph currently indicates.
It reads 474000 ft³
